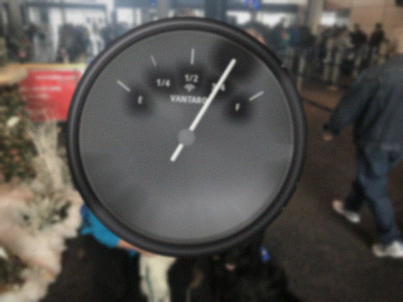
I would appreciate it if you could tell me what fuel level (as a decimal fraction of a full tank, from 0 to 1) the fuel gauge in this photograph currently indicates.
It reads 0.75
